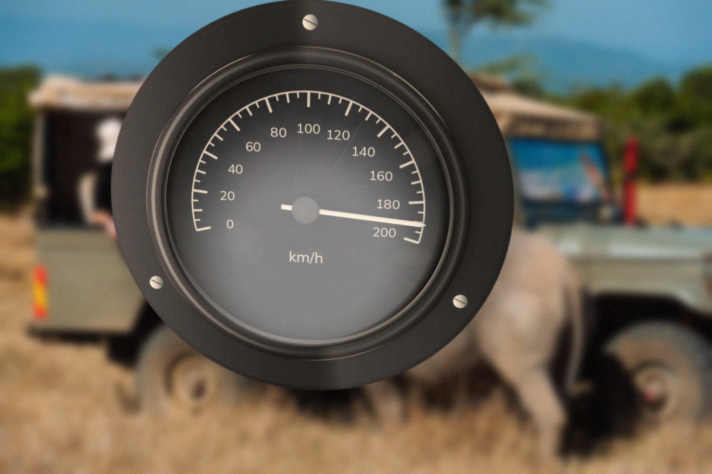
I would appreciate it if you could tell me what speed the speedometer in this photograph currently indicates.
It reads 190 km/h
